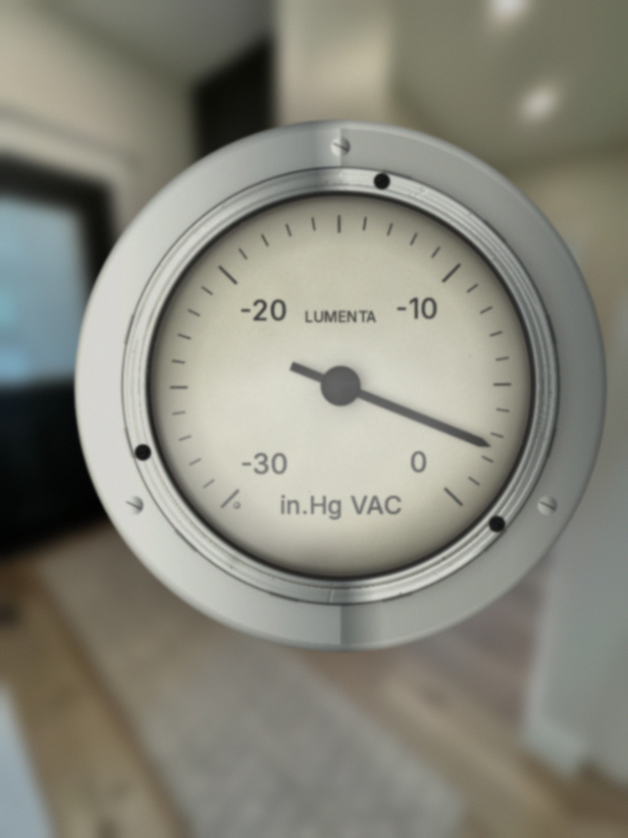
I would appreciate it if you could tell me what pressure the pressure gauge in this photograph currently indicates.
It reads -2.5 inHg
